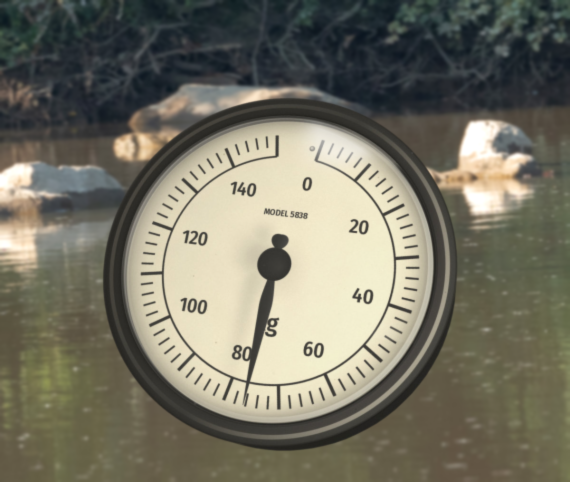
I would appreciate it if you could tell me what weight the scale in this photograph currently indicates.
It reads 76 kg
